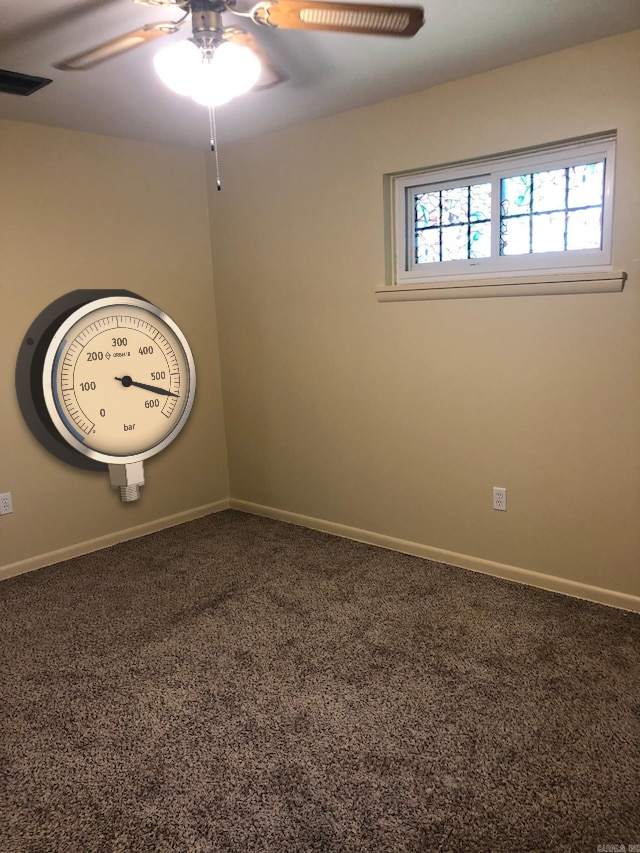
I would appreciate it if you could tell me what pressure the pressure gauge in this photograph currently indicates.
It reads 550 bar
